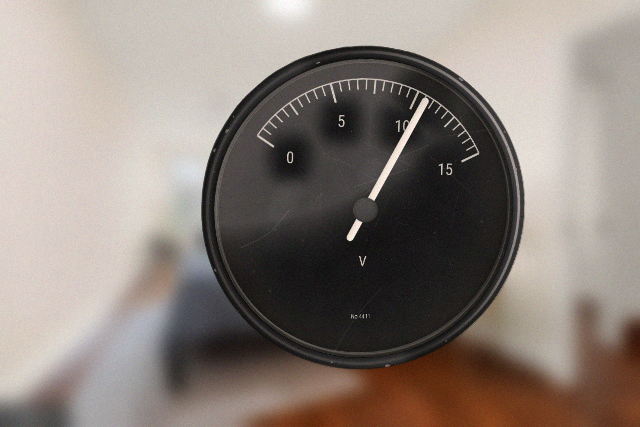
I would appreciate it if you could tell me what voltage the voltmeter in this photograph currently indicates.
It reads 10.5 V
